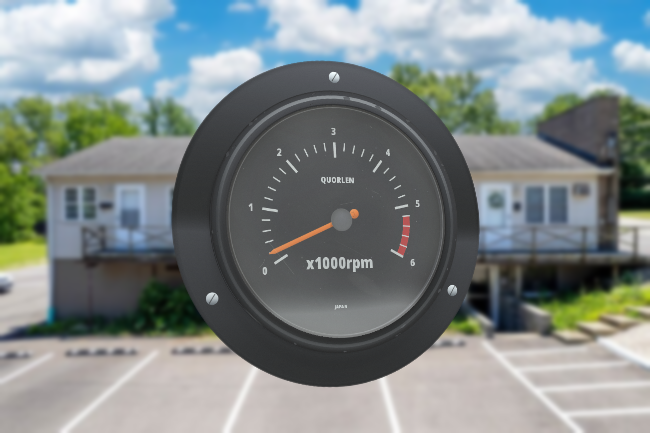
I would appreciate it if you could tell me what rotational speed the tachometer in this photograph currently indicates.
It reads 200 rpm
